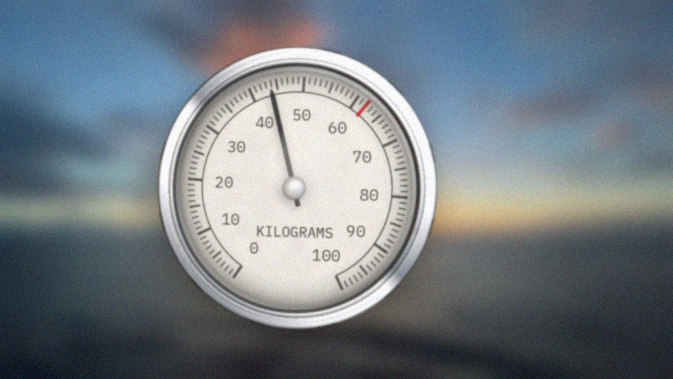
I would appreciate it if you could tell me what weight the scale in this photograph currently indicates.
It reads 44 kg
